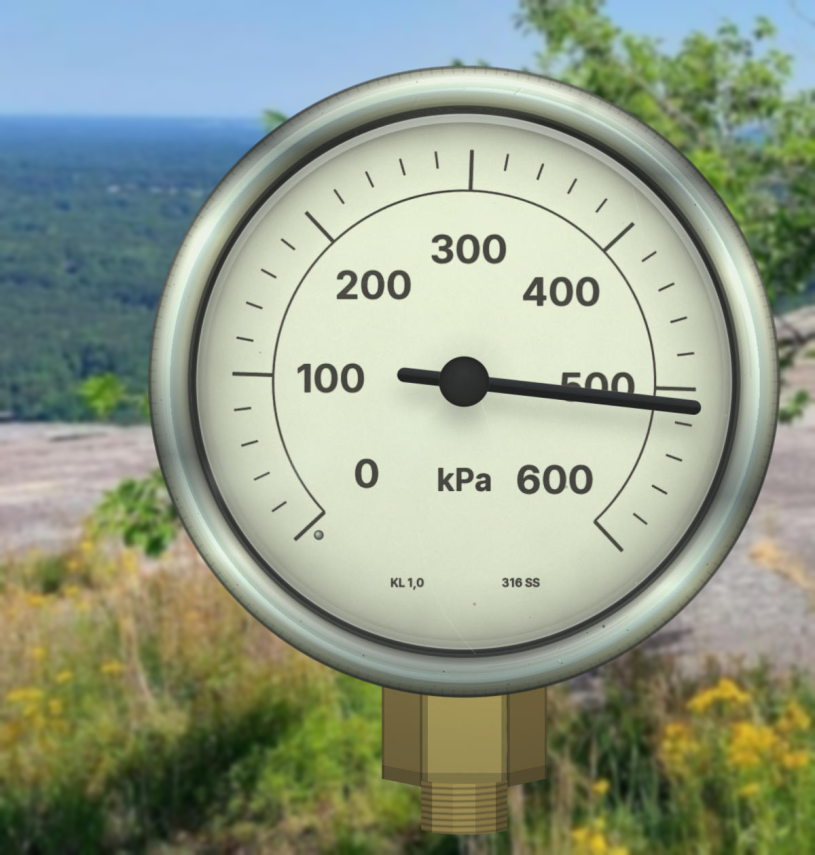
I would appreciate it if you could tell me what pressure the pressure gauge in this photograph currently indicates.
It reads 510 kPa
